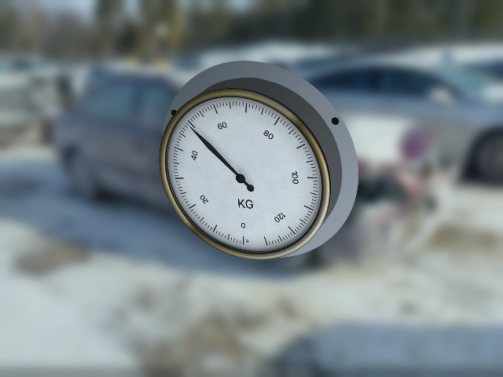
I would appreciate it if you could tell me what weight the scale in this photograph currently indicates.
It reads 50 kg
